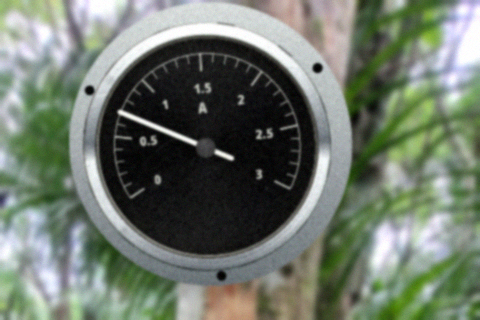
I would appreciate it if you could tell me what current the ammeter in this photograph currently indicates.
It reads 0.7 A
